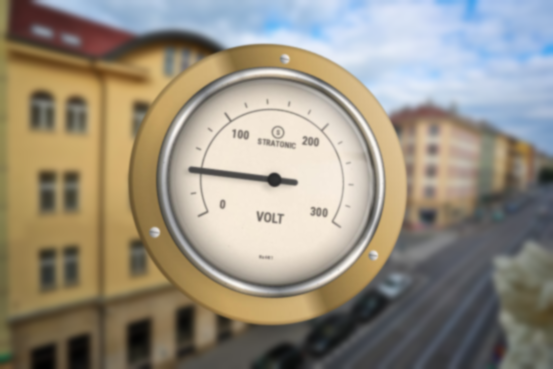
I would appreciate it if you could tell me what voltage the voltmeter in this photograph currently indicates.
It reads 40 V
